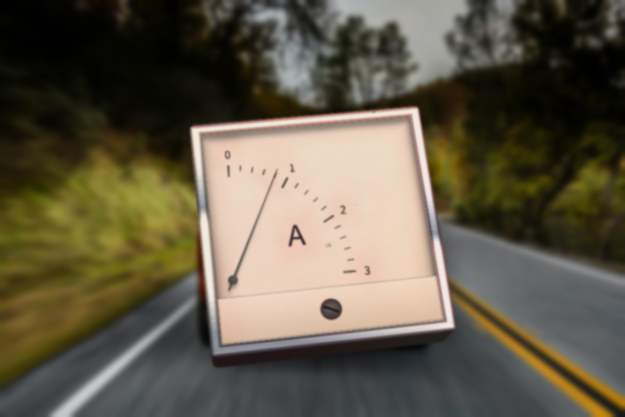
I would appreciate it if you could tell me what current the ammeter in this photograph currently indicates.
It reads 0.8 A
